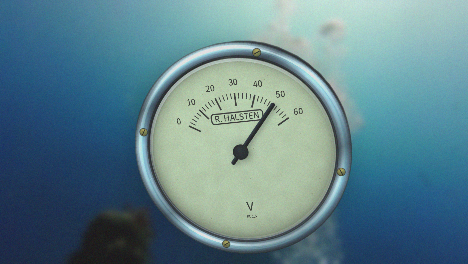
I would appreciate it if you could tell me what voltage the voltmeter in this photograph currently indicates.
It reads 50 V
